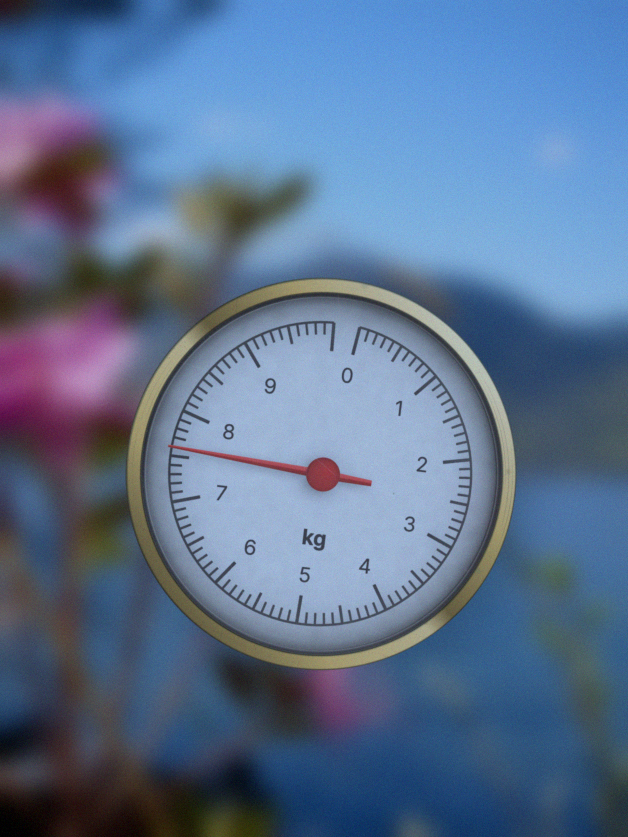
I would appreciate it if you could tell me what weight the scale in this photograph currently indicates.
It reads 7.6 kg
